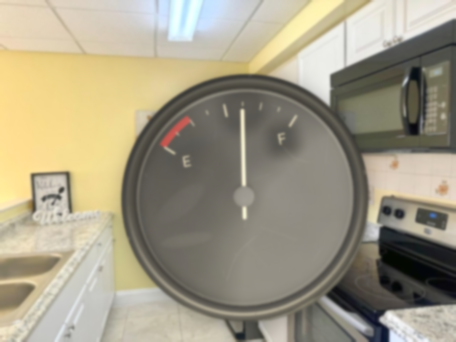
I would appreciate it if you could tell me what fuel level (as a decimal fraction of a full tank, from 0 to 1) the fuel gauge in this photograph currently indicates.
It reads 0.625
